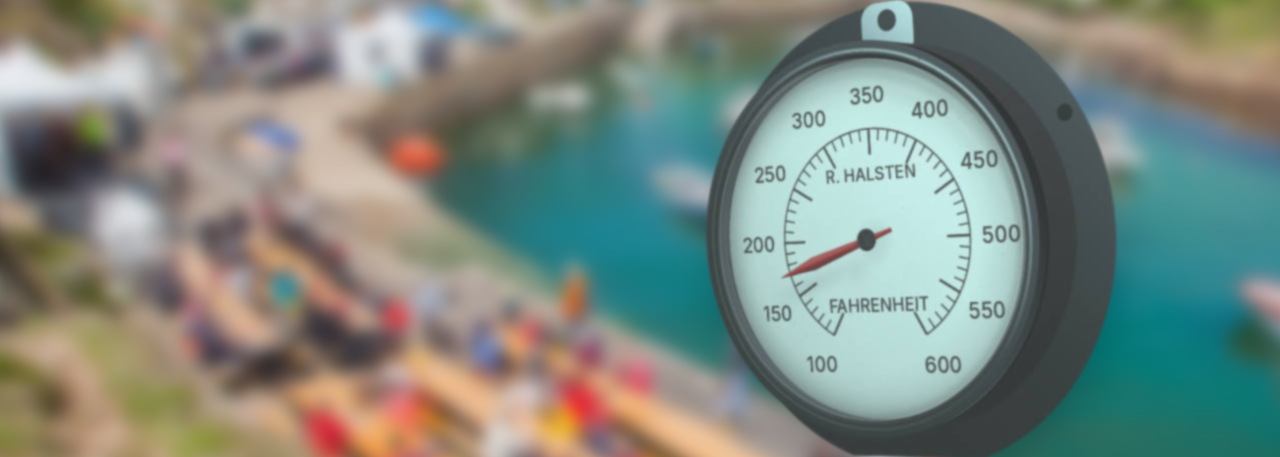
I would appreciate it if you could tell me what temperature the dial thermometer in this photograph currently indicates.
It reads 170 °F
